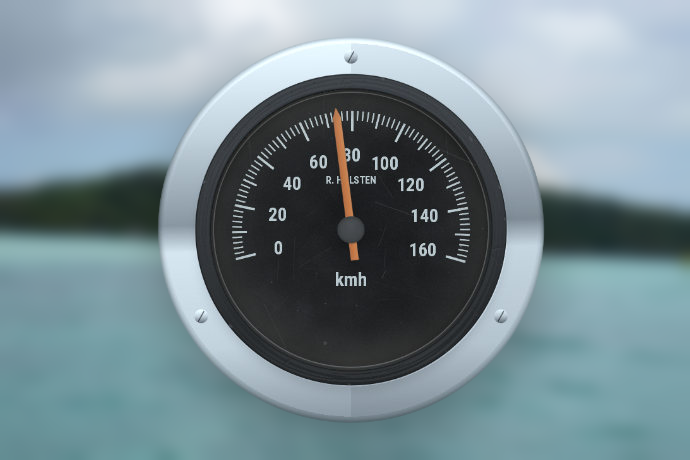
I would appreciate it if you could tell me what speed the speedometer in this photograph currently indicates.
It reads 74 km/h
